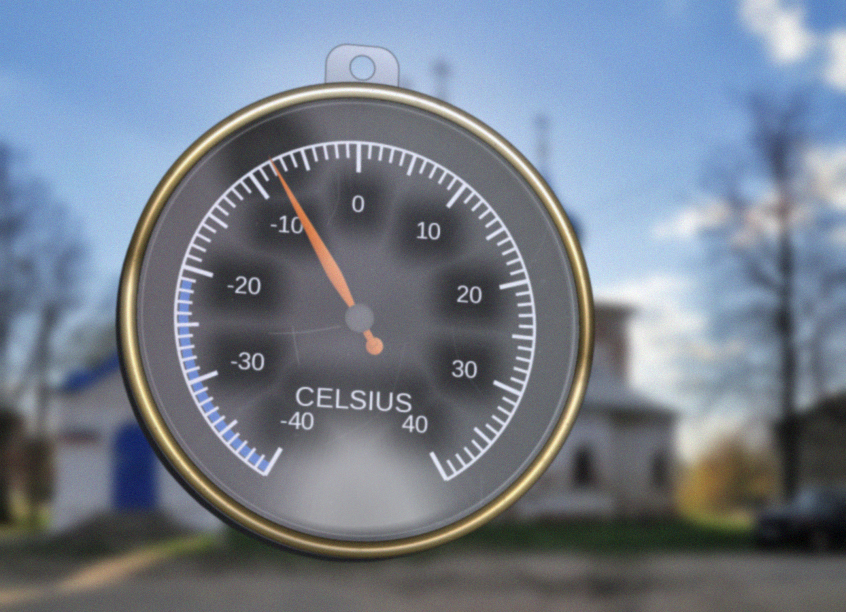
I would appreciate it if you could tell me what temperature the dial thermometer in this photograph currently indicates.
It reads -8 °C
